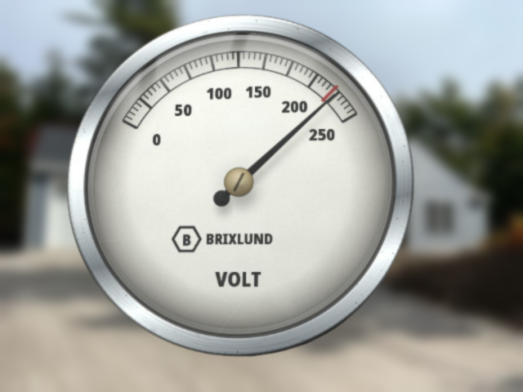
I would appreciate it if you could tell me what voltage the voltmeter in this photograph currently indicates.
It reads 225 V
